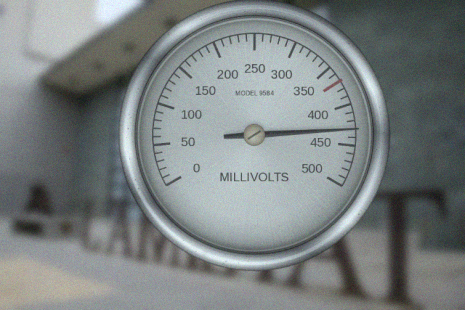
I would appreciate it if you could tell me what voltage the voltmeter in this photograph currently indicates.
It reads 430 mV
